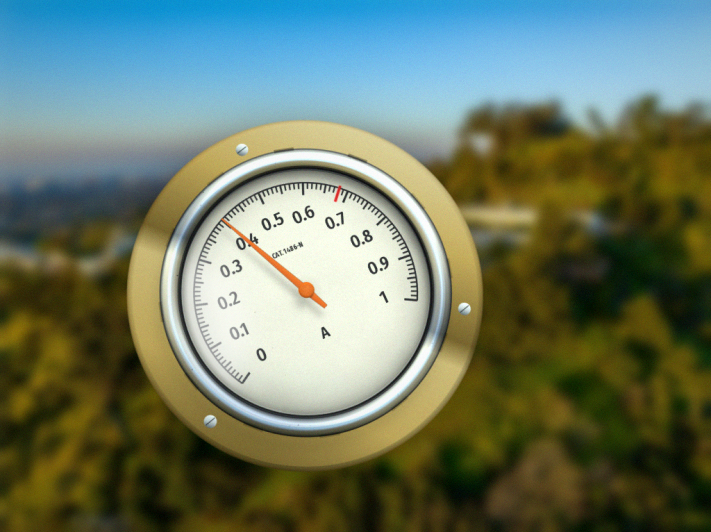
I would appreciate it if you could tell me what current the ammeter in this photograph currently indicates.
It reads 0.4 A
